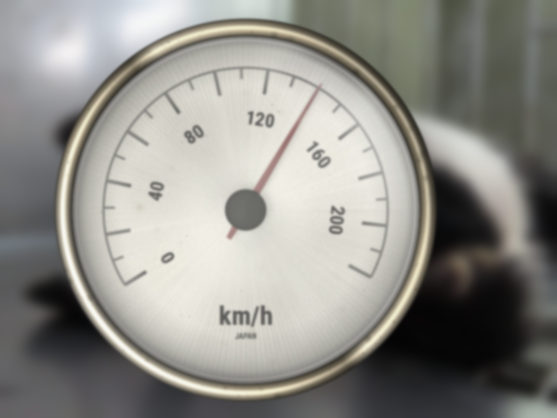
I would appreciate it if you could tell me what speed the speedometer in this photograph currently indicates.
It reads 140 km/h
